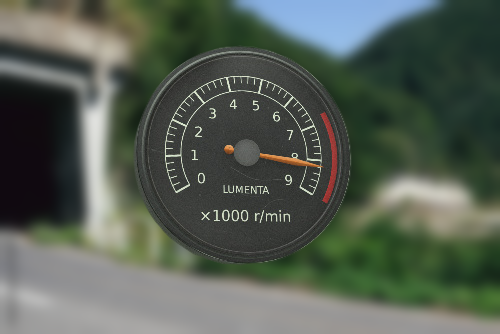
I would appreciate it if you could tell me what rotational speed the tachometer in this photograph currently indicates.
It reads 8200 rpm
